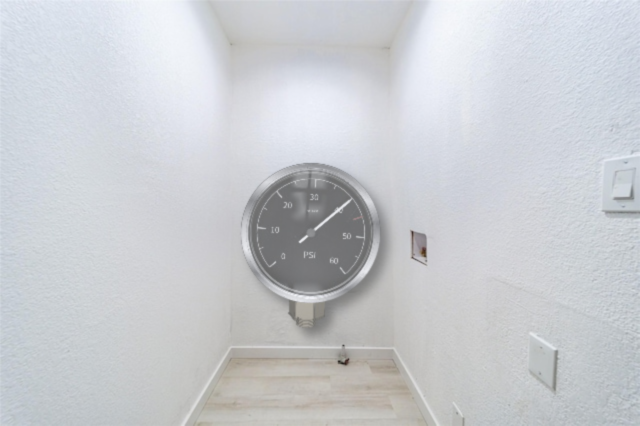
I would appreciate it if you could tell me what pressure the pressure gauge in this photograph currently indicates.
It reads 40 psi
